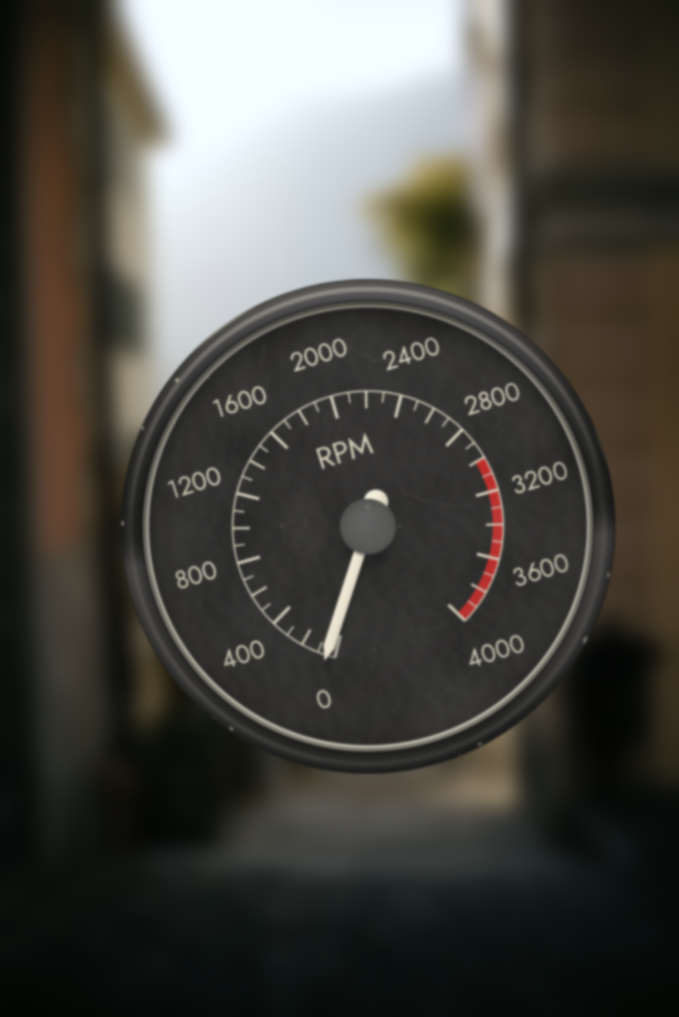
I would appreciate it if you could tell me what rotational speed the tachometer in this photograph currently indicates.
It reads 50 rpm
